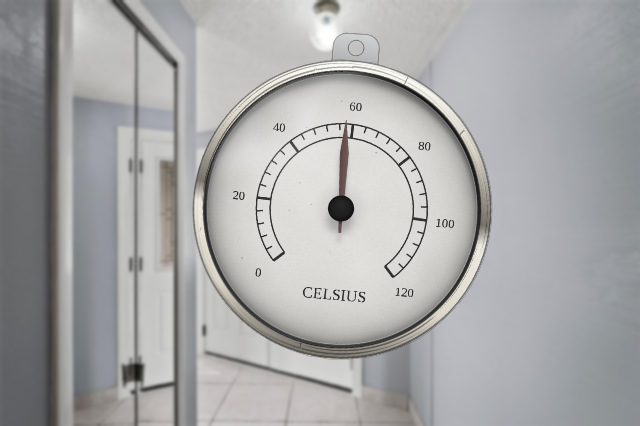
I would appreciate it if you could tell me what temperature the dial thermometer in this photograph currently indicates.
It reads 58 °C
